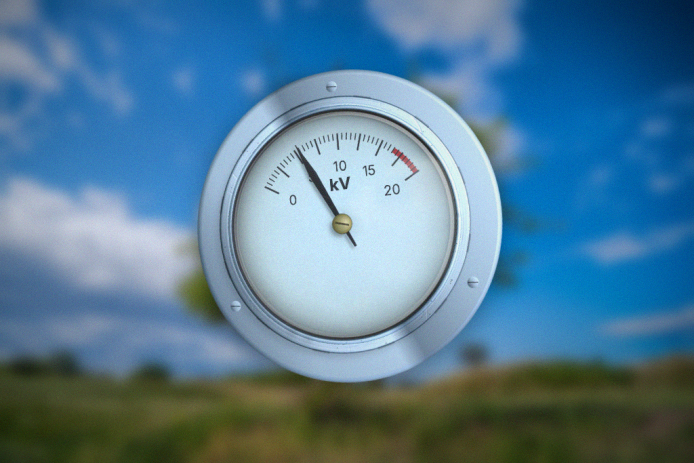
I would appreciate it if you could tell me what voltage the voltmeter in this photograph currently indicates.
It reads 5.5 kV
